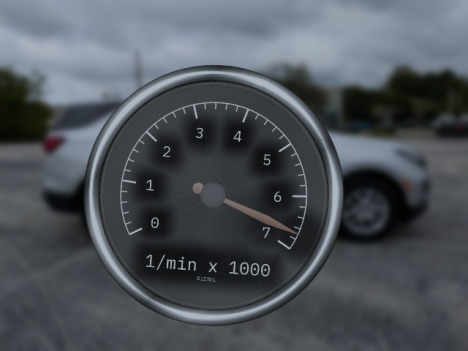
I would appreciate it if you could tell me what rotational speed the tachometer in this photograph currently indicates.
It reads 6700 rpm
